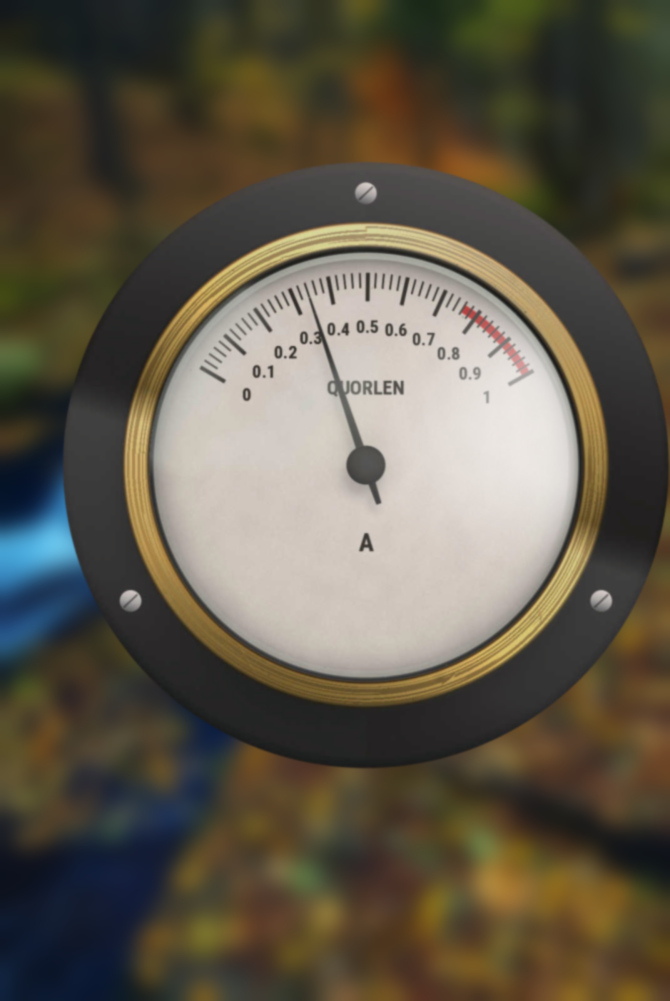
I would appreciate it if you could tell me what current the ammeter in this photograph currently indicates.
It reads 0.34 A
